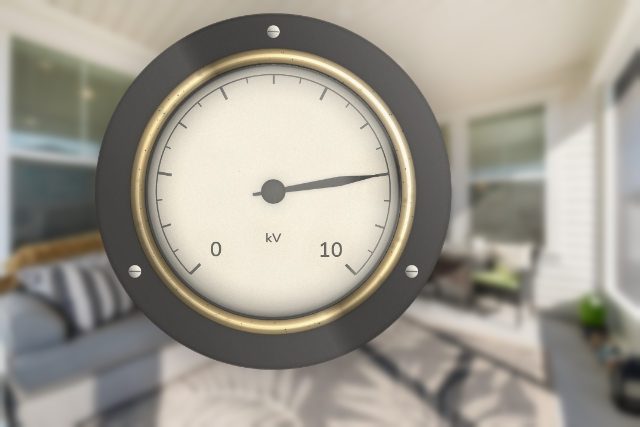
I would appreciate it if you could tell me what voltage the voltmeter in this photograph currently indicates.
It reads 8 kV
